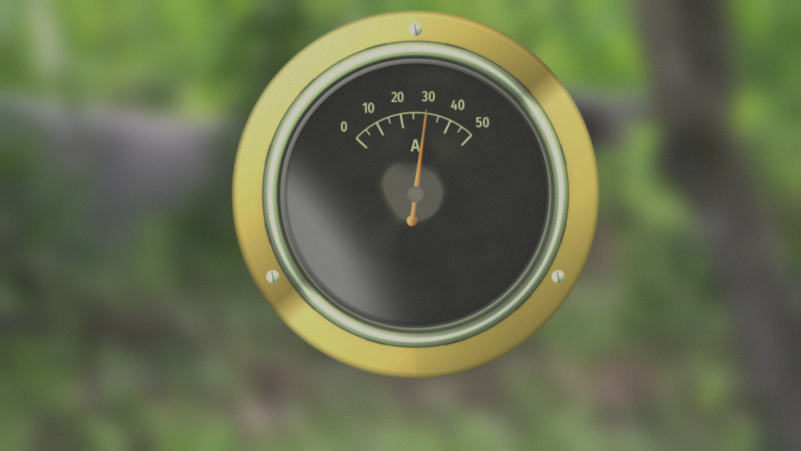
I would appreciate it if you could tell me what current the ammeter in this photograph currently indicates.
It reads 30 A
